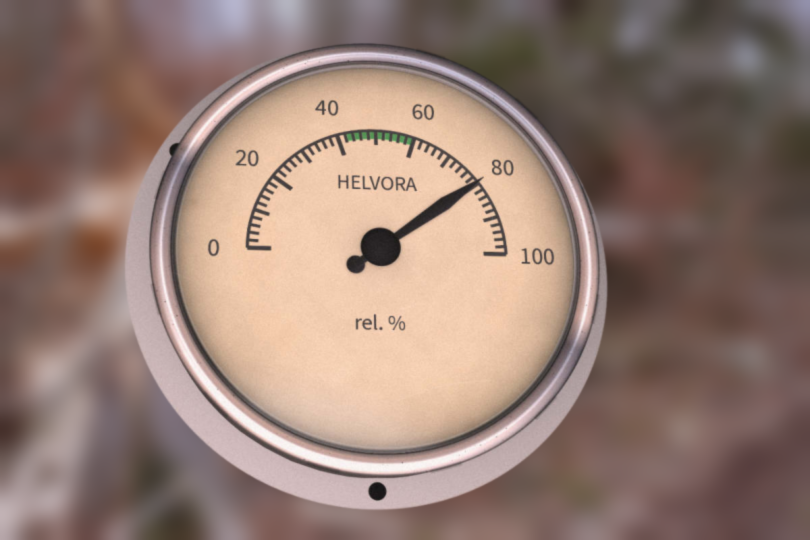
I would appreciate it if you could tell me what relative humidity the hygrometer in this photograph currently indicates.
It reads 80 %
